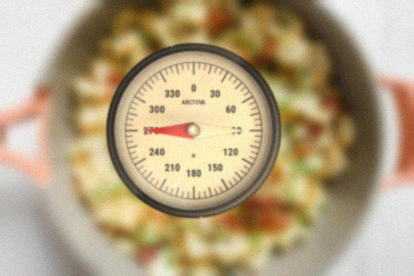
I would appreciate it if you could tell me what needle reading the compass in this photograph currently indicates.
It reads 270 °
